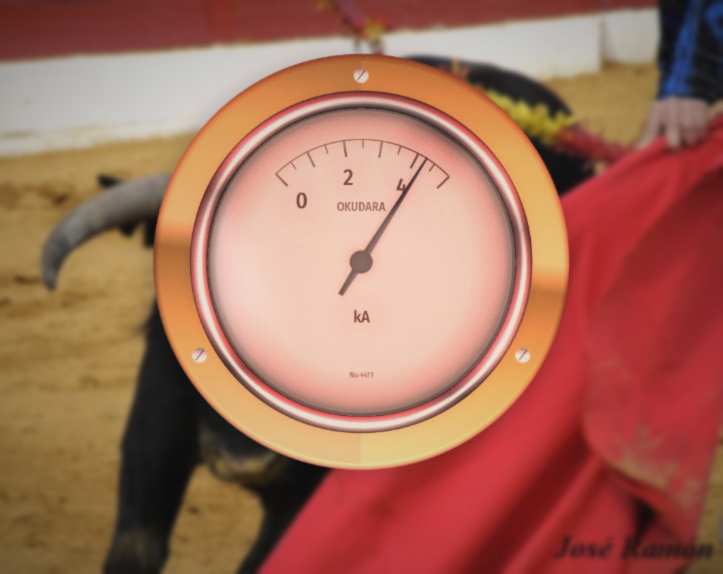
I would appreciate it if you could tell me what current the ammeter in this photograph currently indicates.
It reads 4.25 kA
